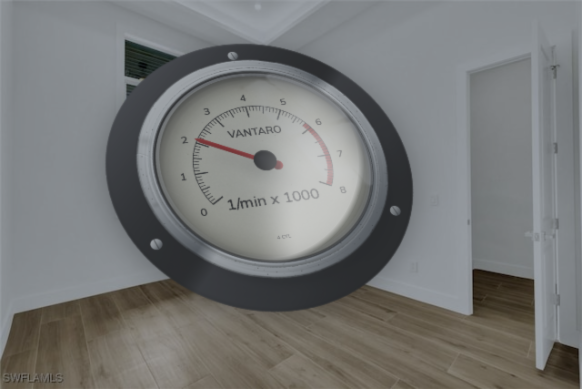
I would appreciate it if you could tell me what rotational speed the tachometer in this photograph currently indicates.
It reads 2000 rpm
